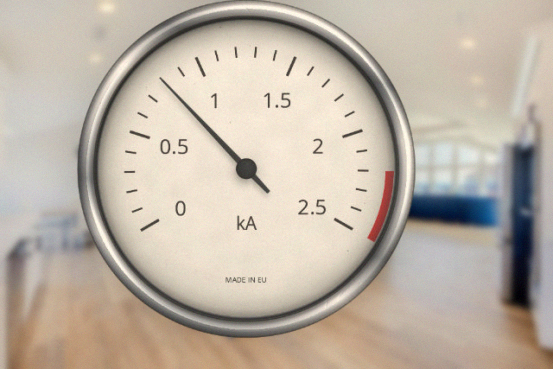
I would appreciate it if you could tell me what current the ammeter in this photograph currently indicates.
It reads 0.8 kA
